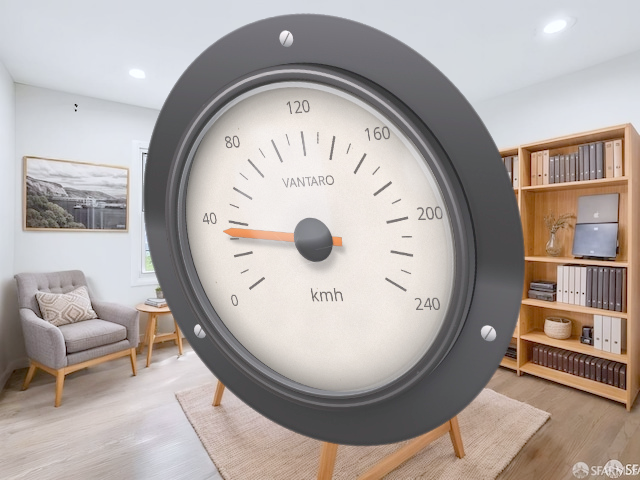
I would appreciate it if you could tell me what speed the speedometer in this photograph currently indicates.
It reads 35 km/h
